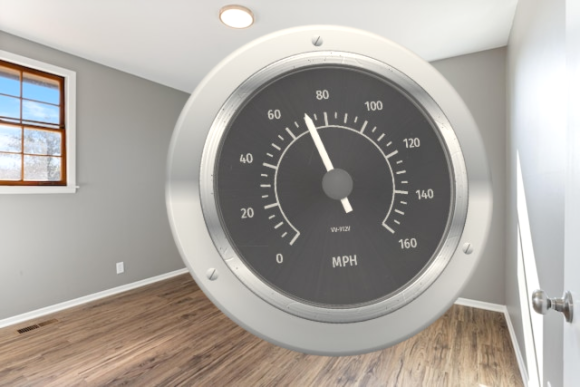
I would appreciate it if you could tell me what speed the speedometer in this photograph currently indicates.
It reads 70 mph
